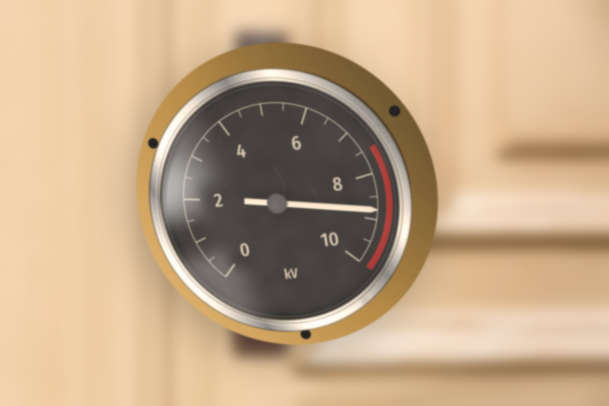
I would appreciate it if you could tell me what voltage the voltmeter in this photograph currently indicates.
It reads 8.75 kV
